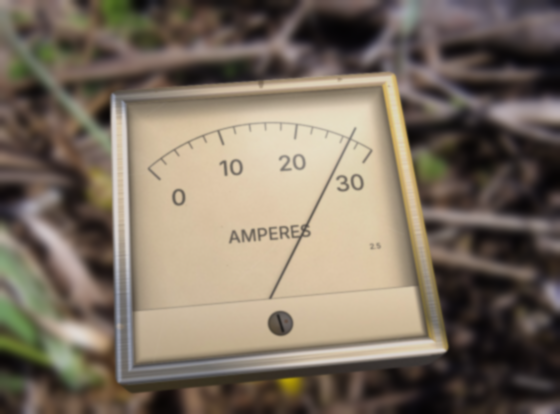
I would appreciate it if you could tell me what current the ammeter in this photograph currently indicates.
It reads 27 A
